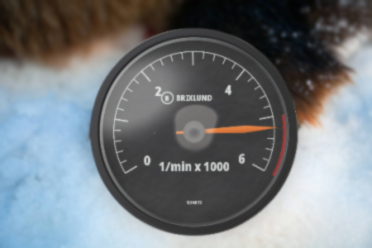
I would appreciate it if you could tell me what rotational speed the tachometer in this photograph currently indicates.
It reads 5200 rpm
